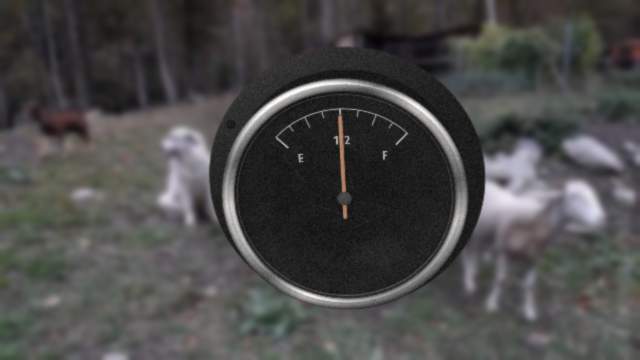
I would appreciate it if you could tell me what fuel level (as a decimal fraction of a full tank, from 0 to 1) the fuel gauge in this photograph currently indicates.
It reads 0.5
